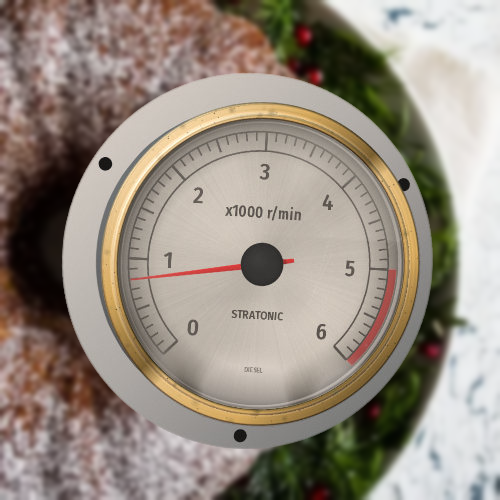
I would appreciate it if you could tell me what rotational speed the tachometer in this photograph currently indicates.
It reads 800 rpm
